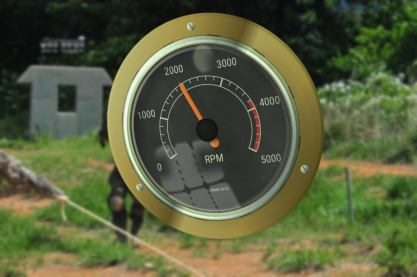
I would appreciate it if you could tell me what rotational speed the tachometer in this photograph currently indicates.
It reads 2000 rpm
